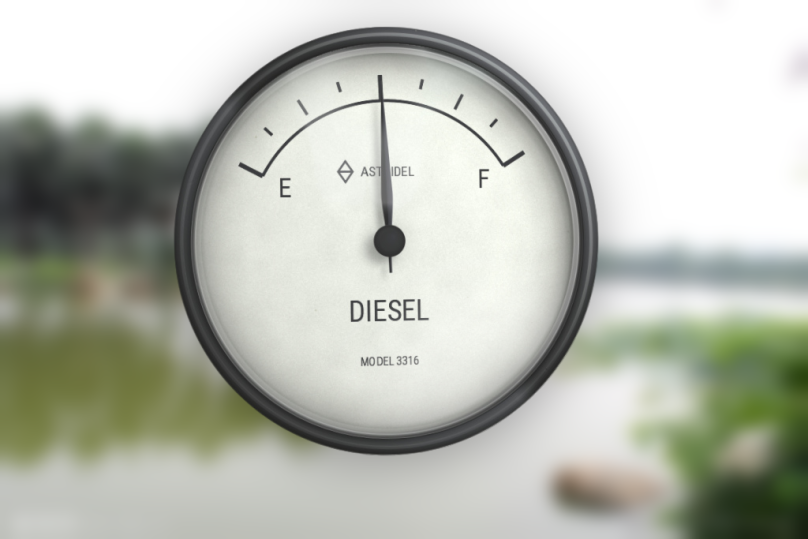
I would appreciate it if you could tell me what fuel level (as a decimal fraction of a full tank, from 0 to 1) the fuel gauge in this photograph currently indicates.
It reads 0.5
